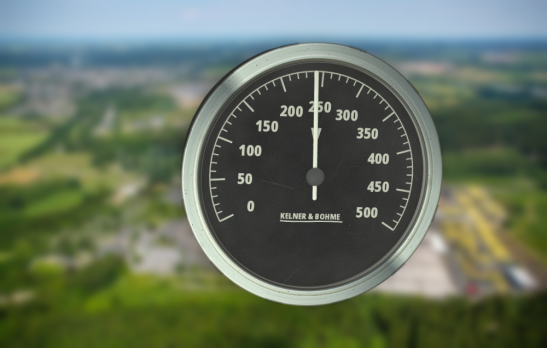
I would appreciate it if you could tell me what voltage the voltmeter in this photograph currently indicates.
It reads 240 V
